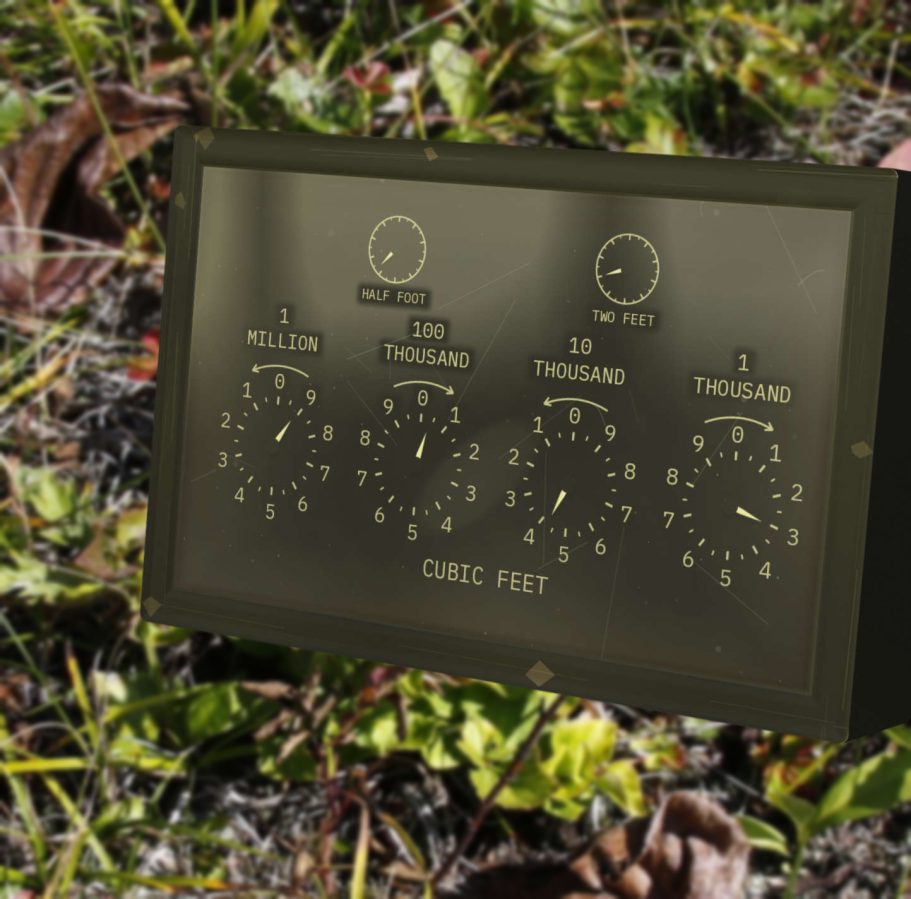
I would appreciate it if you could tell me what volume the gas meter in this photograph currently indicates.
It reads 904300 ft³
